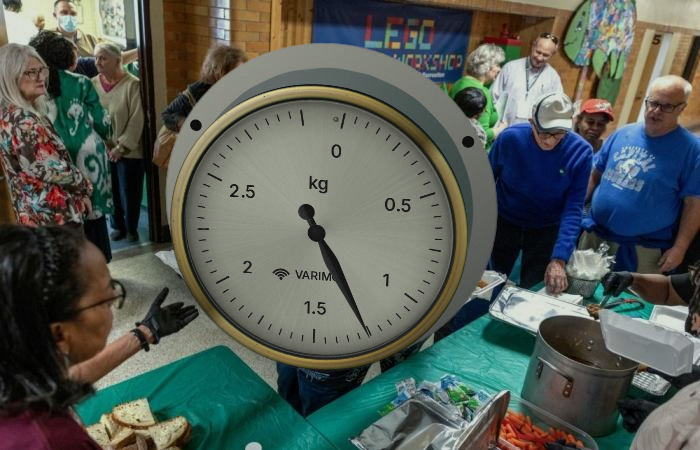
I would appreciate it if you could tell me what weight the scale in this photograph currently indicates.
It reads 1.25 kg
